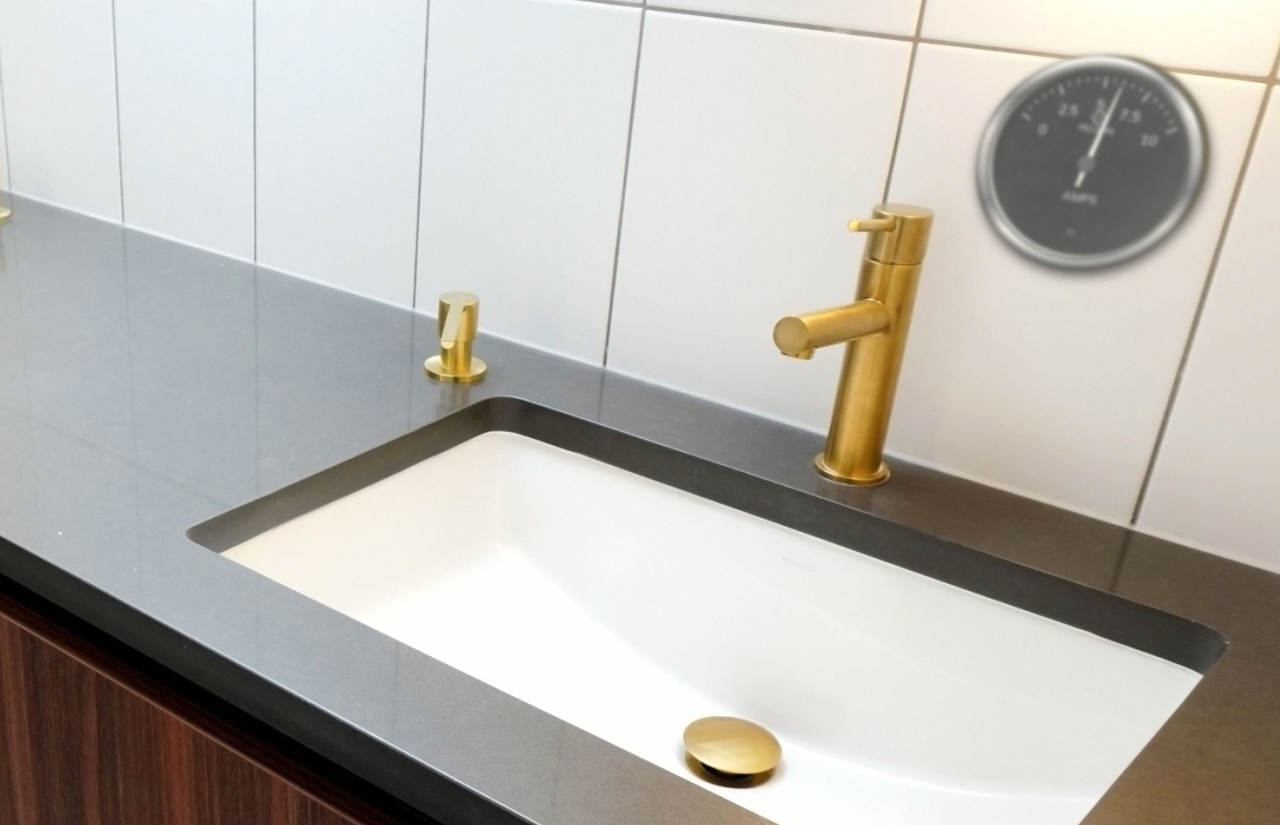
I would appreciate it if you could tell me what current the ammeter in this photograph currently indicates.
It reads 6 A
